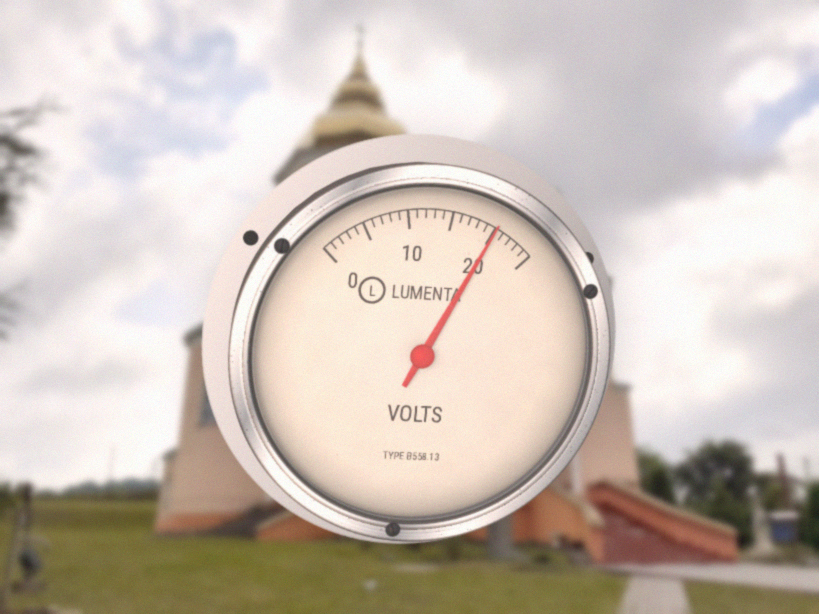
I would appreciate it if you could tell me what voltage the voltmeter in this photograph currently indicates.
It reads 20 V
